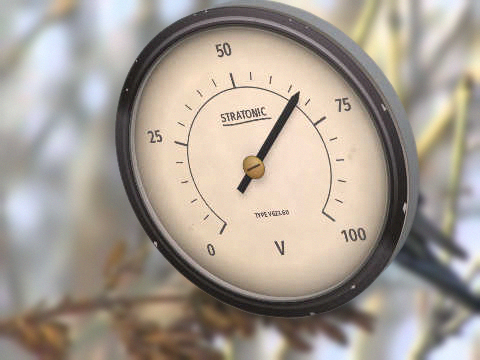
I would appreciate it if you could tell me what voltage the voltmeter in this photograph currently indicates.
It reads 67.5 V
